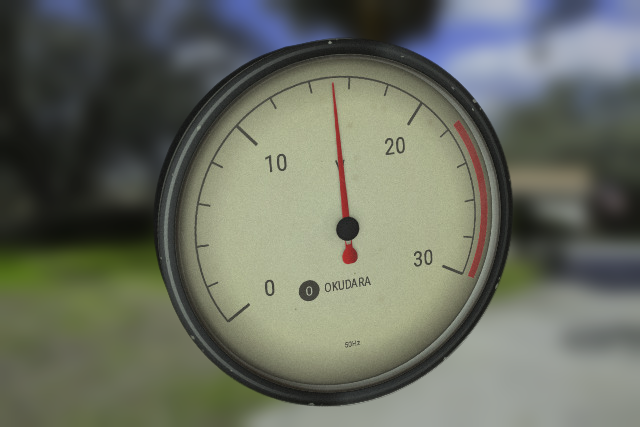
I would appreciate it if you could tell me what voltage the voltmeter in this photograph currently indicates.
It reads 15 V
